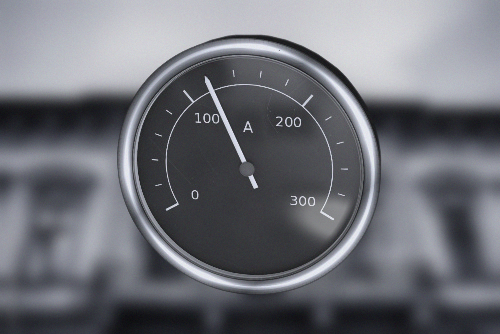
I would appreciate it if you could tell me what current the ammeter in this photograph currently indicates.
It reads 120 A
